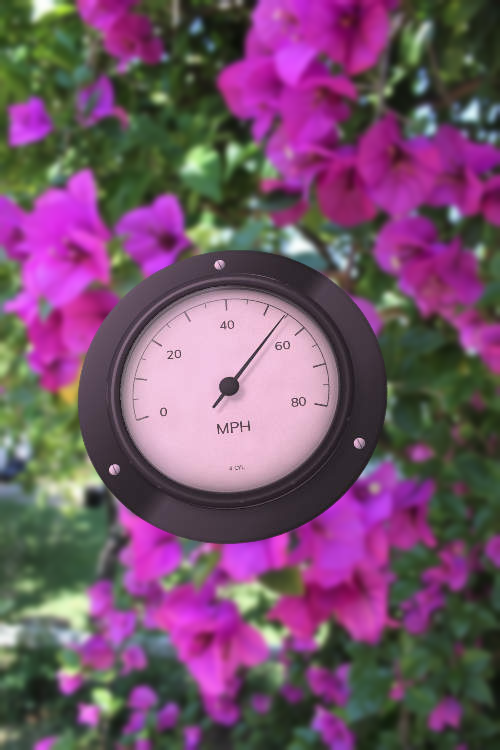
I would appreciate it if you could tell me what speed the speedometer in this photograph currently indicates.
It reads 55 mph
